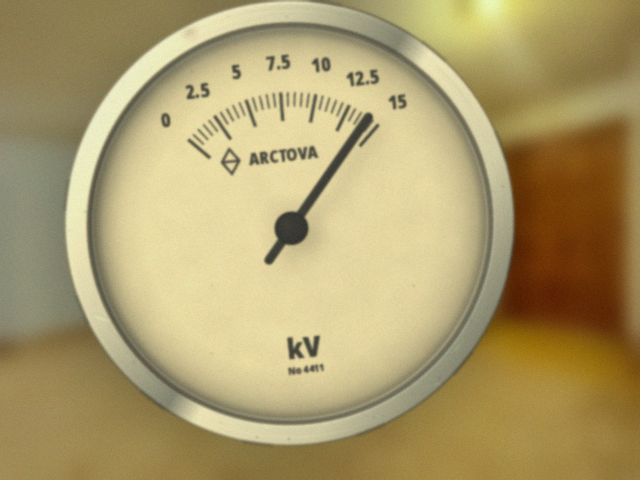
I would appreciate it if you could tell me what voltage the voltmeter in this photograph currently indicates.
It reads 14 kV
